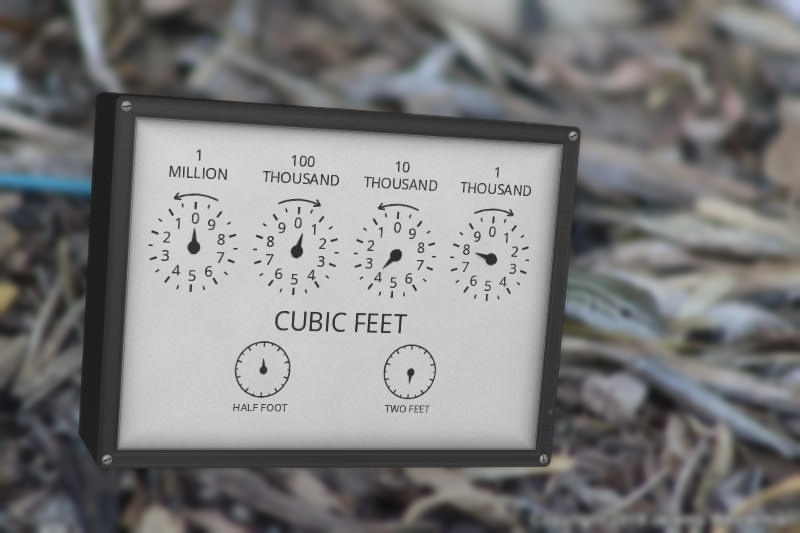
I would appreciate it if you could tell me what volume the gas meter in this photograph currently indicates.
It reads 3800 ft³
